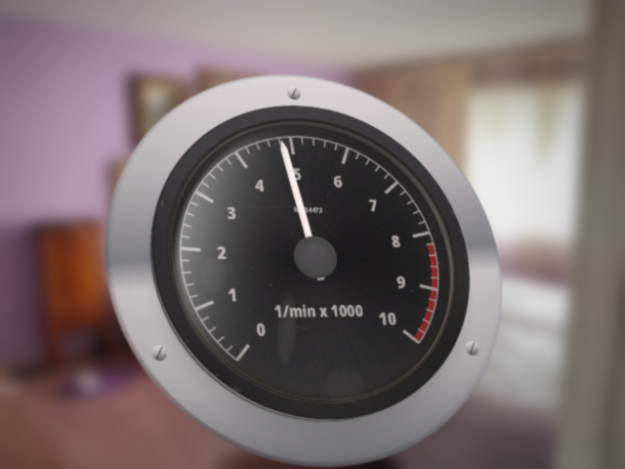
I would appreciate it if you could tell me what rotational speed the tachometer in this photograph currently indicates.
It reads 4800 rpm
